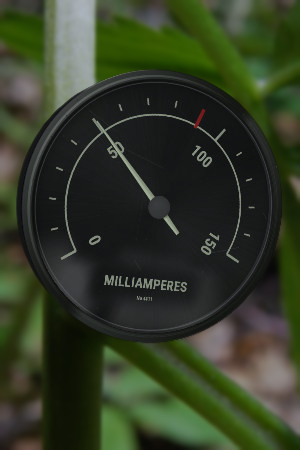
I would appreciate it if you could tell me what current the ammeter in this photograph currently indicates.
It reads 50 mA
